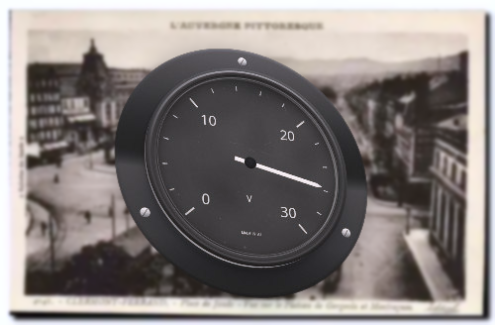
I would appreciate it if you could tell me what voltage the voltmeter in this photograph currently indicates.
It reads 26 V
